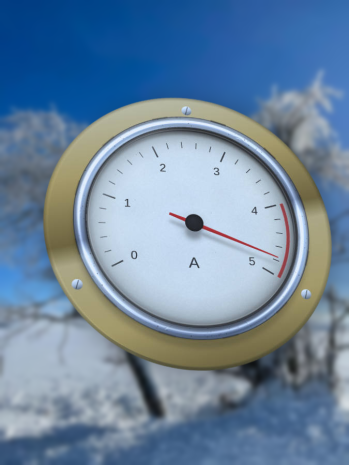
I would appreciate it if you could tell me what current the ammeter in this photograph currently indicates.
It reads 4.8 A
